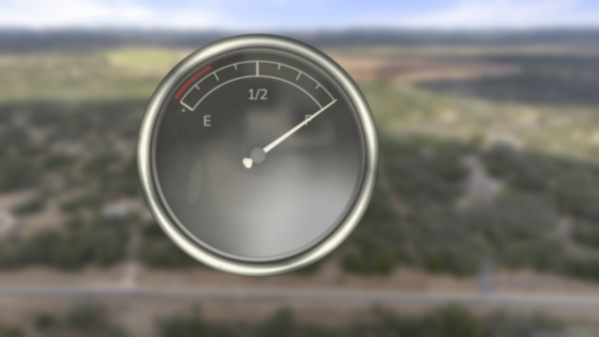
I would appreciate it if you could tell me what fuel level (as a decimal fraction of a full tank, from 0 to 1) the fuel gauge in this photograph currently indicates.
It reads 1
